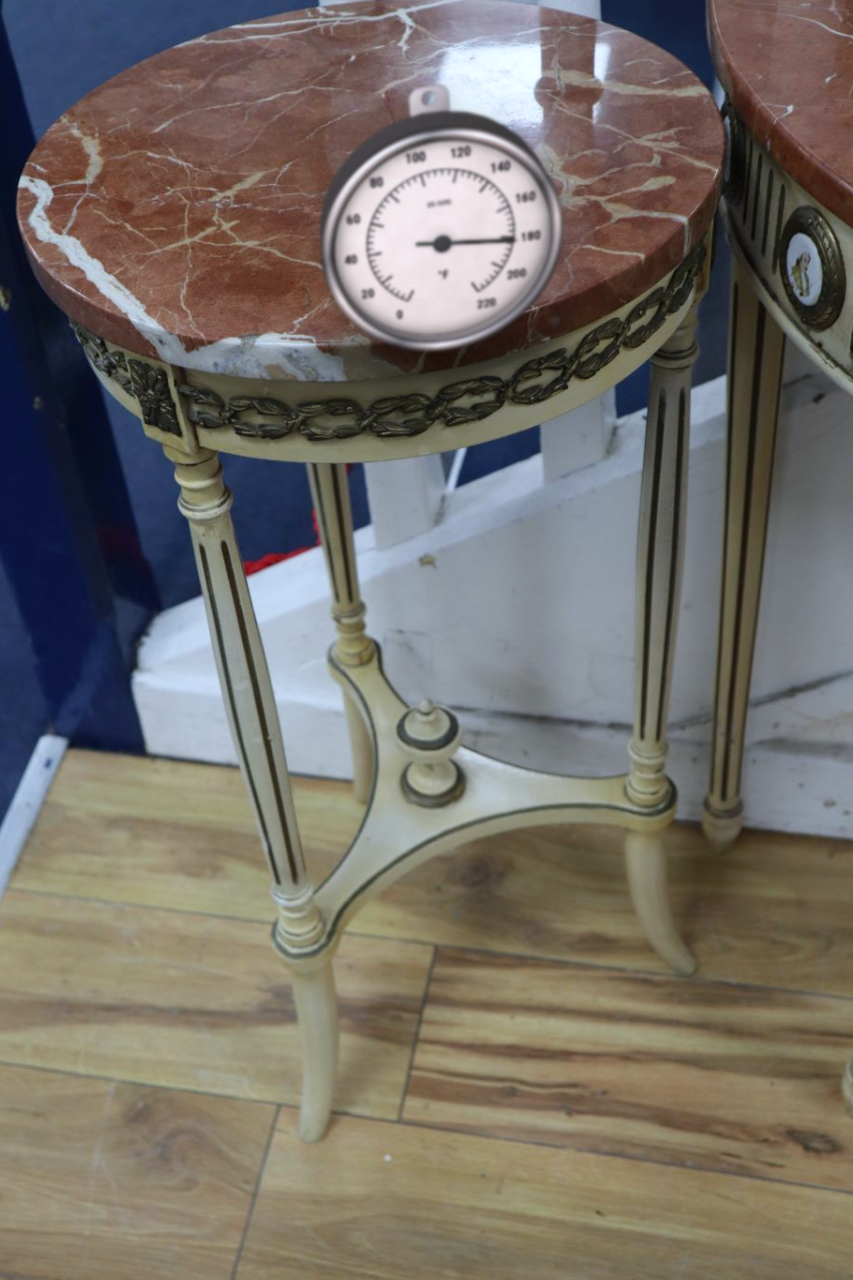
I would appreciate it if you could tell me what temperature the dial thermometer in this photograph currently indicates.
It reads 180 °F
